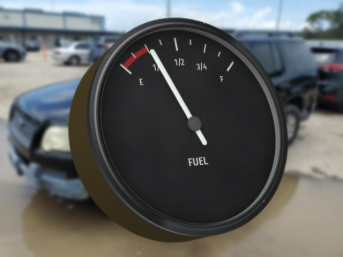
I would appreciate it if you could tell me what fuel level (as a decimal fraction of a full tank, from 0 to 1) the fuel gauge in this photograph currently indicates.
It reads 0.25
